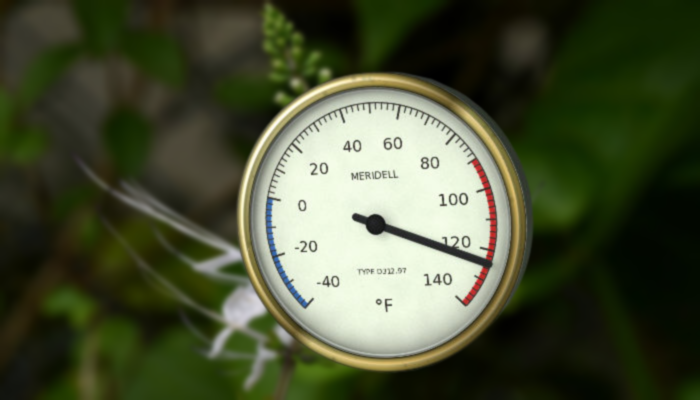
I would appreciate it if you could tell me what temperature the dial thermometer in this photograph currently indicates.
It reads 124 °F
